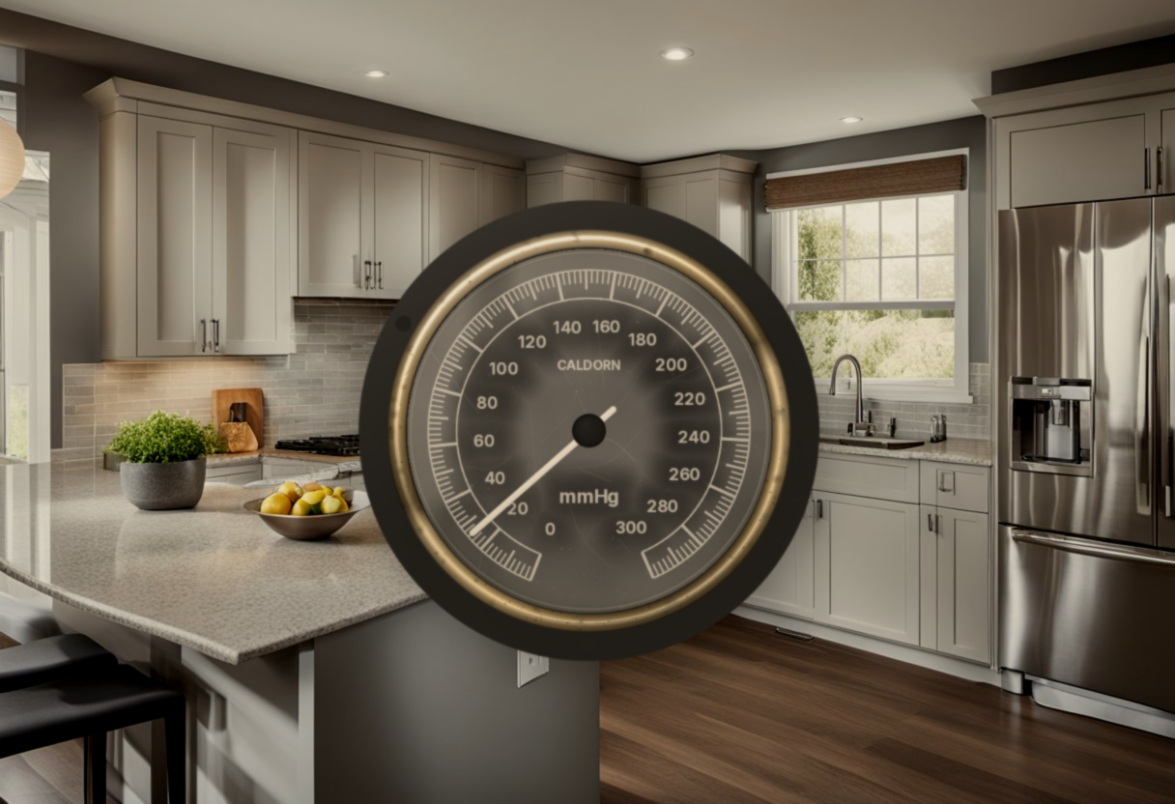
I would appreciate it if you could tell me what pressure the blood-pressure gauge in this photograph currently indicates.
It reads 26 mmHg
